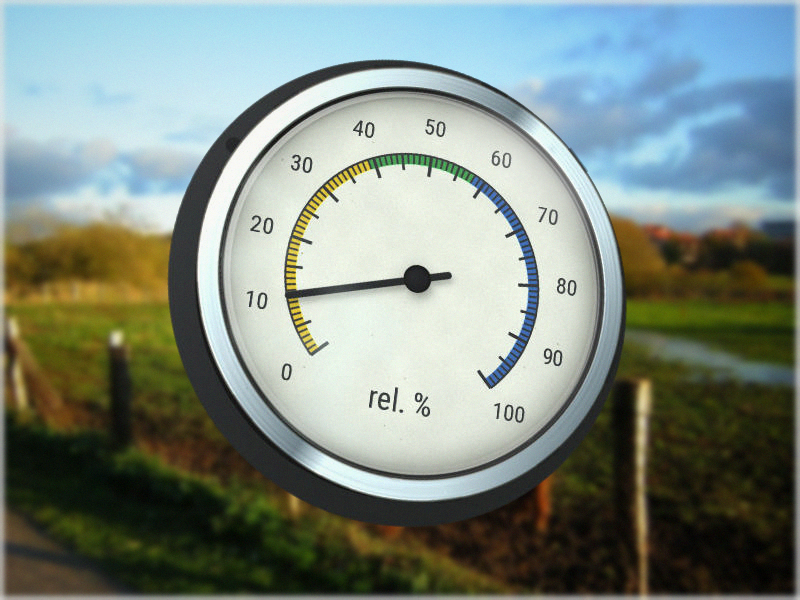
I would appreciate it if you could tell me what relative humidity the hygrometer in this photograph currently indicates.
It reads 10 %
